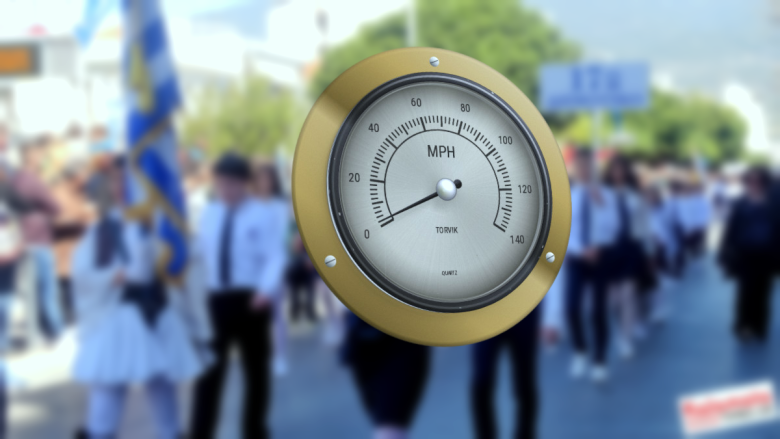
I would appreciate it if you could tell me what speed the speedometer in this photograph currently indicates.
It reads 2 mph
